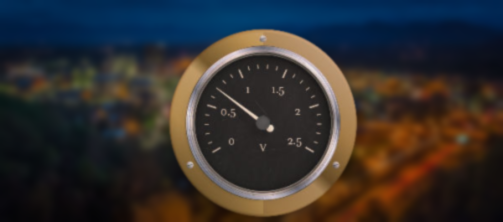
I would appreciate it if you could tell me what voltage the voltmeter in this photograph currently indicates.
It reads 0.7 V
